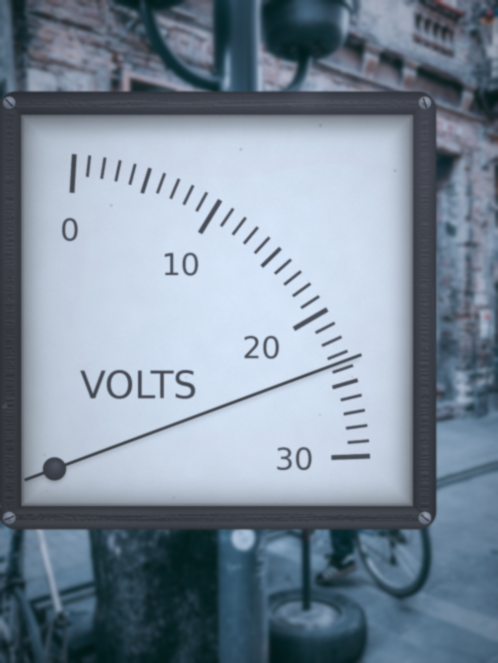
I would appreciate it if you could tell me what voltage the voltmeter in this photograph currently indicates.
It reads 23.5 V
